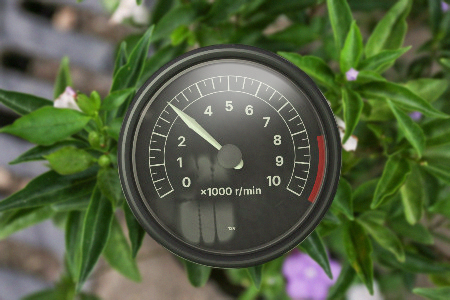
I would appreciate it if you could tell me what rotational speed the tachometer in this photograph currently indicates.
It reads 3000 rpm
